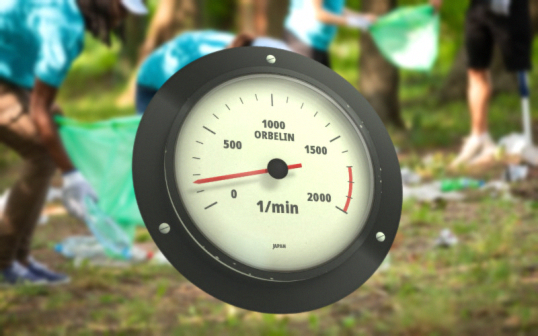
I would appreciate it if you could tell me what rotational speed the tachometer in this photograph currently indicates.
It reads 150 rpm
